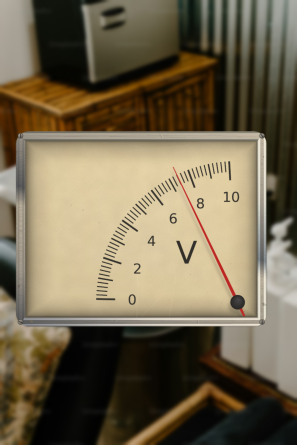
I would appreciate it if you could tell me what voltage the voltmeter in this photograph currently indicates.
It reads 7.4 V
